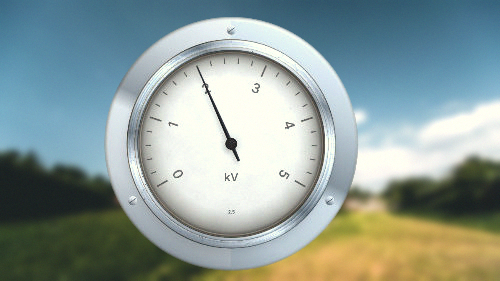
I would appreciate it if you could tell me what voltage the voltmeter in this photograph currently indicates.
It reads 2 kV
